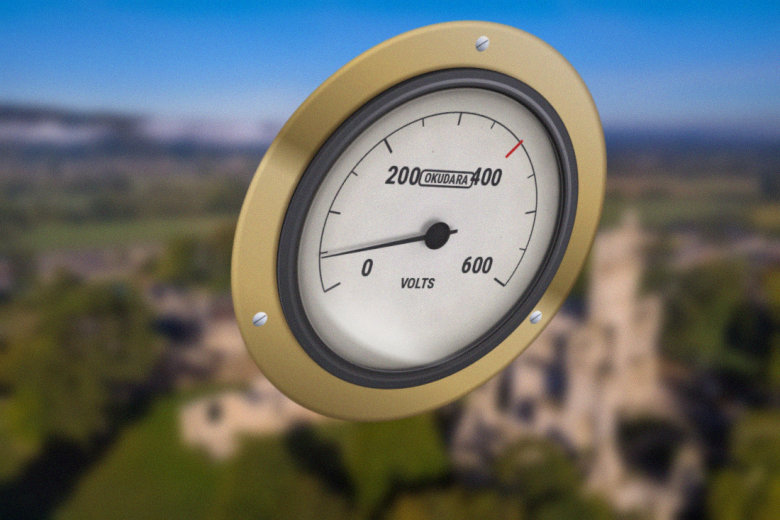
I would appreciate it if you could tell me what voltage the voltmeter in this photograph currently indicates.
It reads 50 V
